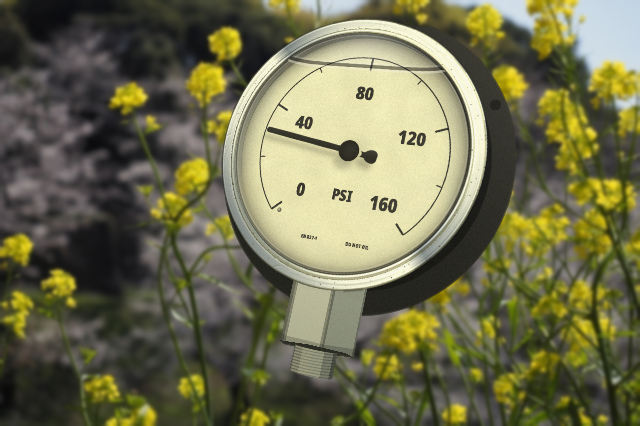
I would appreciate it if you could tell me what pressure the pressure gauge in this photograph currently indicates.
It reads 30 psi
